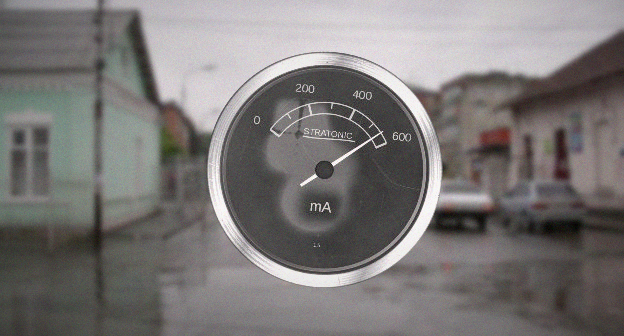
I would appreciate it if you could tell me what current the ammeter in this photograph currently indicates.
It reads 550 mA
